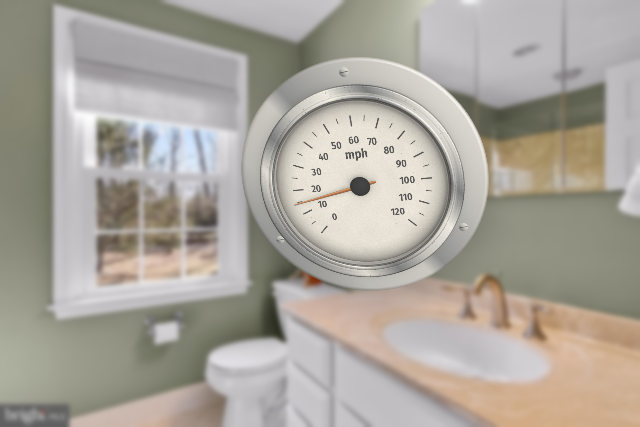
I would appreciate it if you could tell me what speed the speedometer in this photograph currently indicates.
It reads 15 mph
